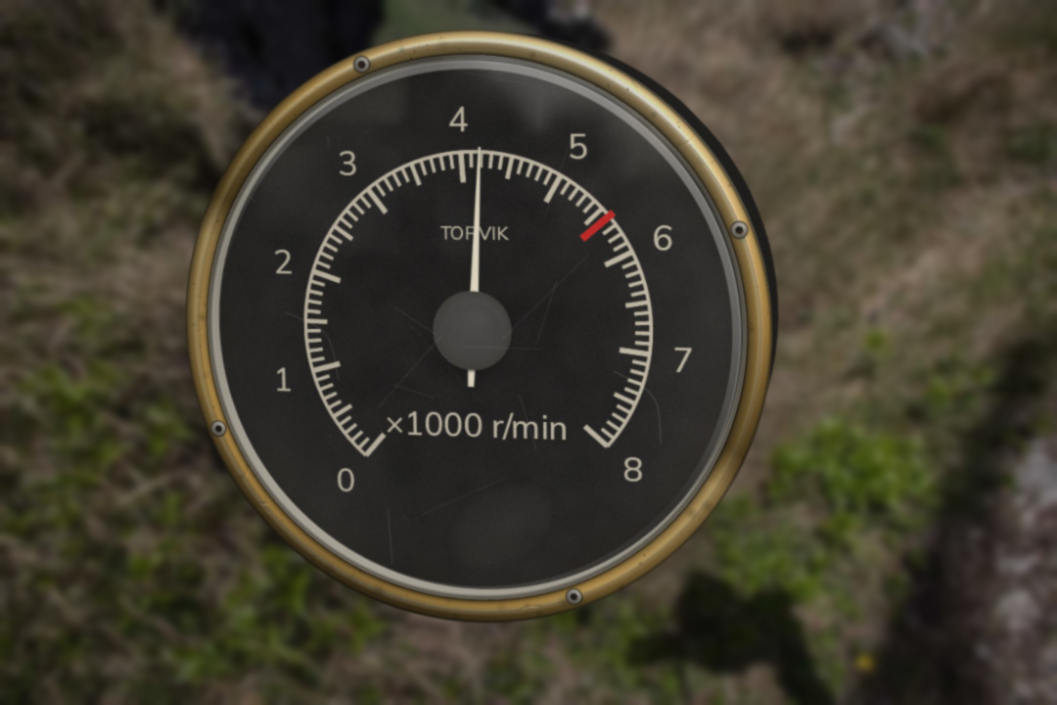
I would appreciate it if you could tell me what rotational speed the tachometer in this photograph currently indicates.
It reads 4200 rpm
